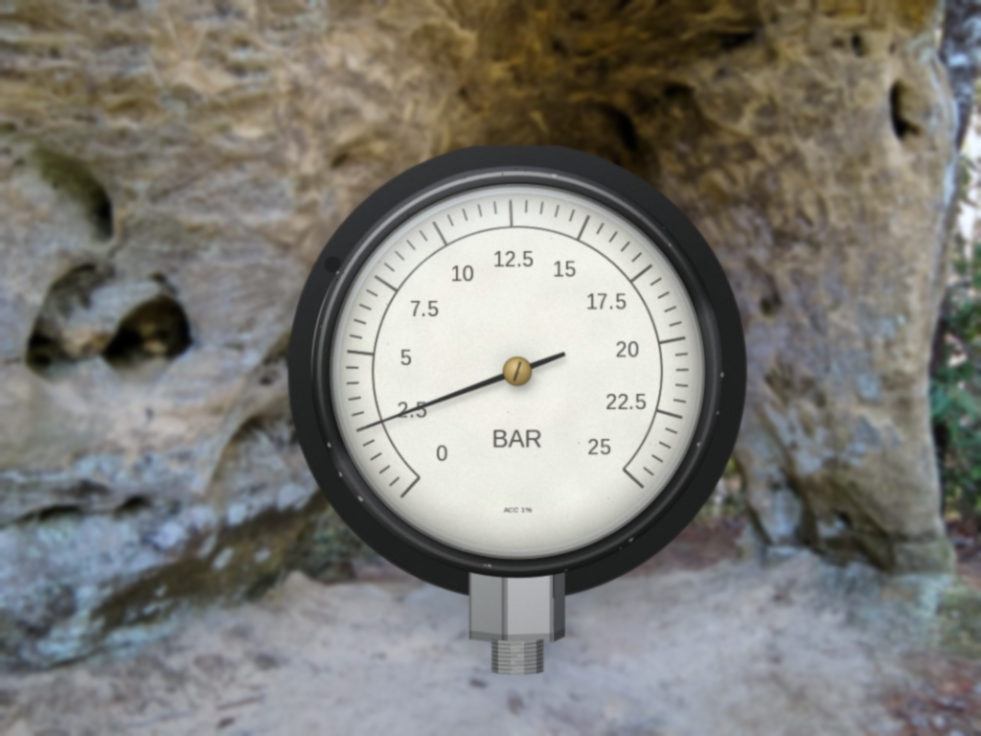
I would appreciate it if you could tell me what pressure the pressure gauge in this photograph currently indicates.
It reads 2.5 bar
